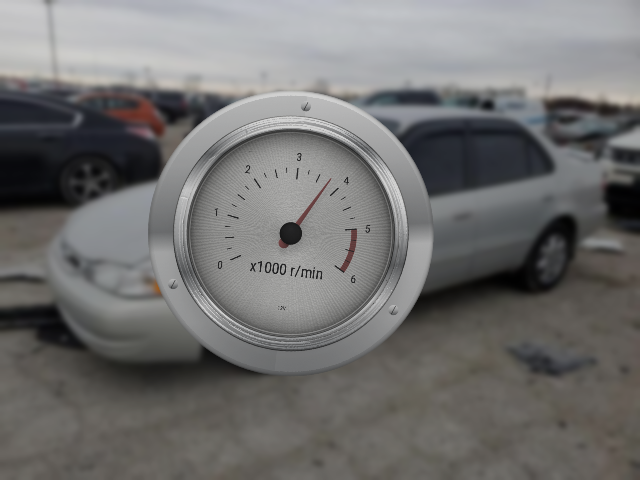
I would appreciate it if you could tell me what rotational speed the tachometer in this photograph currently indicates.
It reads 3750 rpm
